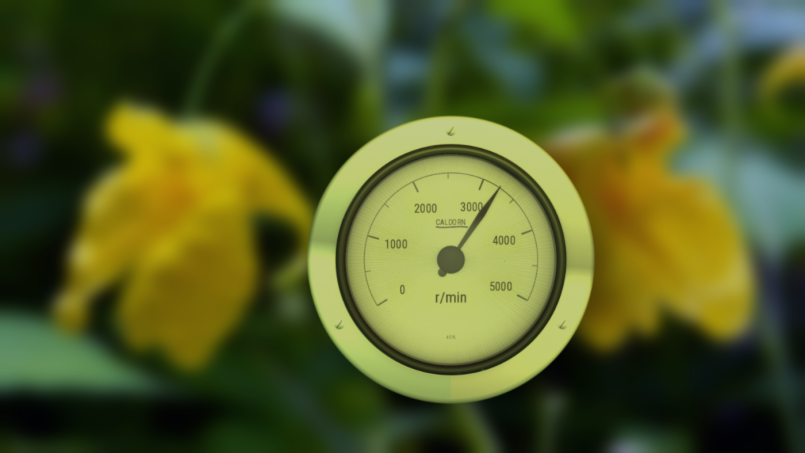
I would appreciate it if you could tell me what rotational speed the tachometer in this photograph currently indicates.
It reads 3250 rpm
